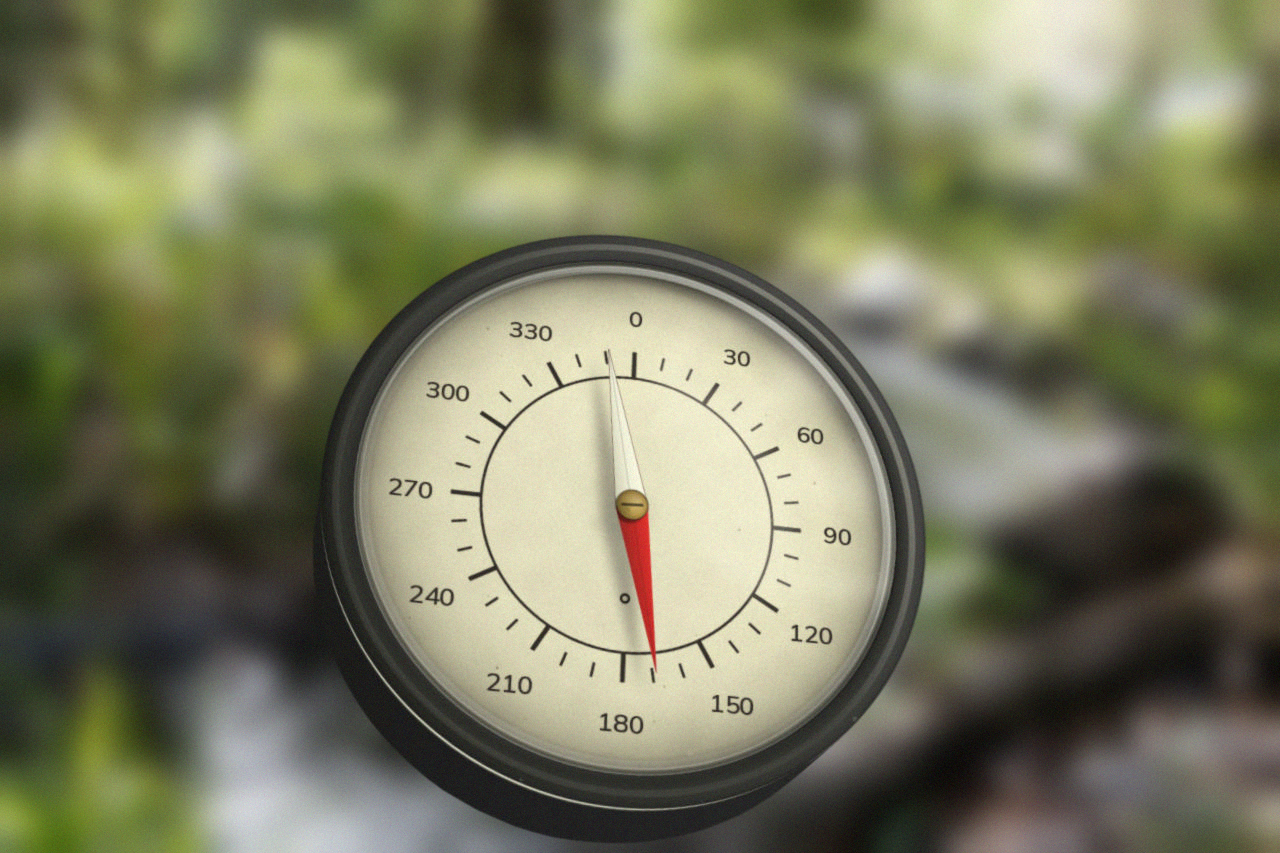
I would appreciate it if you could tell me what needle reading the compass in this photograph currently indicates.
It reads 170 °
